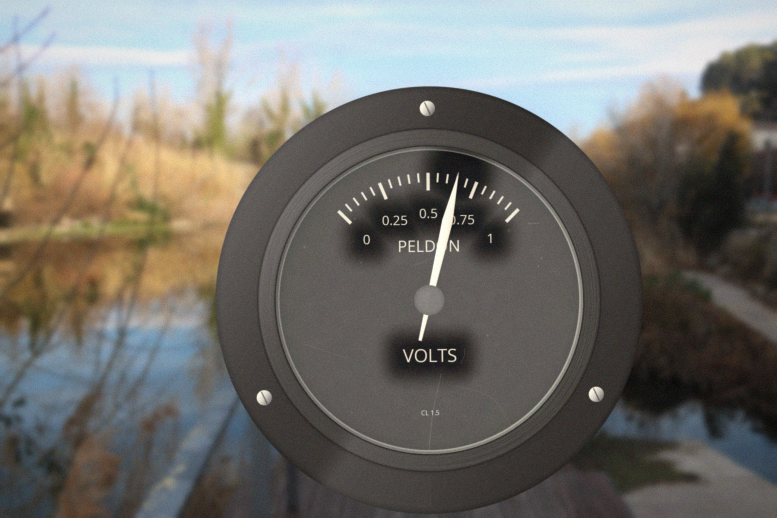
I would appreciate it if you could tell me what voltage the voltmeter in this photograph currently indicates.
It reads 0.65 V
